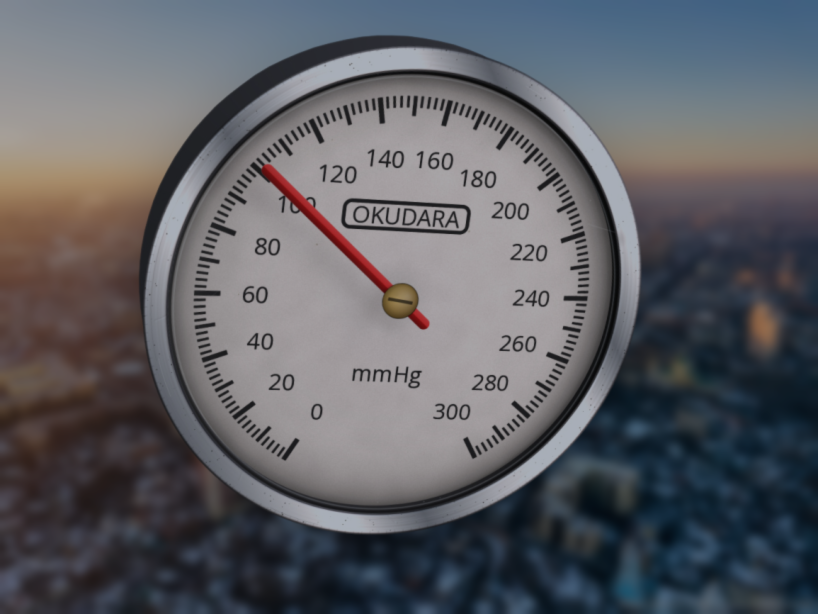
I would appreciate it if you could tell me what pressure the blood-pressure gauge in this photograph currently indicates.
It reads 102 mmHg
